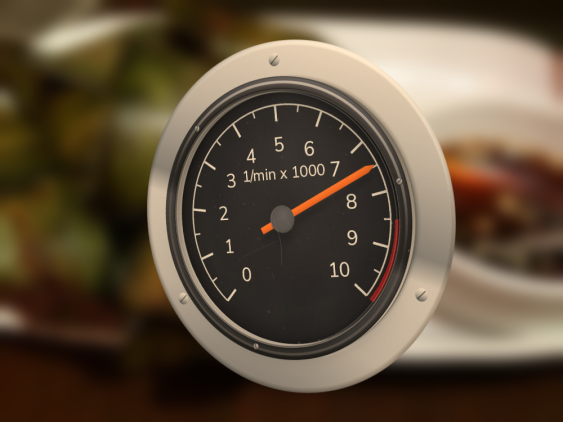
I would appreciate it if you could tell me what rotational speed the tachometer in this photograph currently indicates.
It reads 7500 rpm
